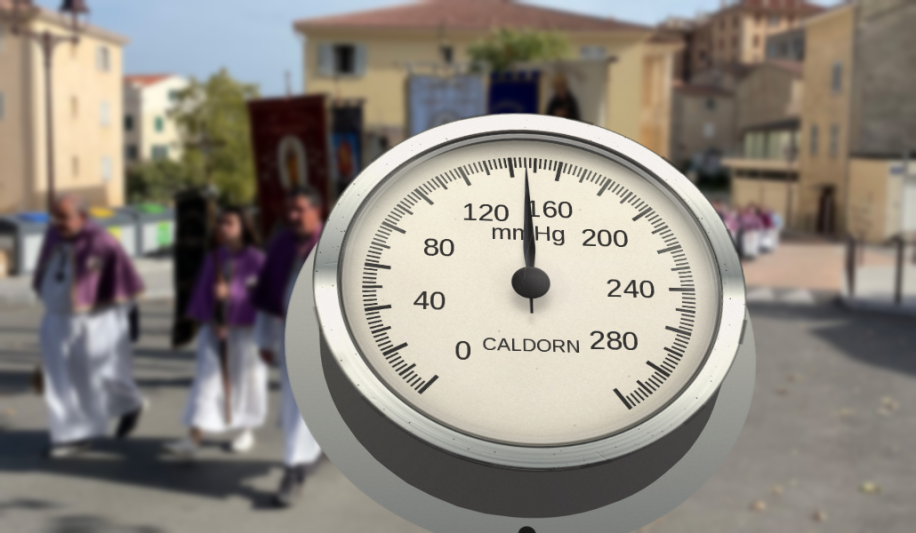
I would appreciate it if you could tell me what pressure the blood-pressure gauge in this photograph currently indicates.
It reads 146 mmHg
